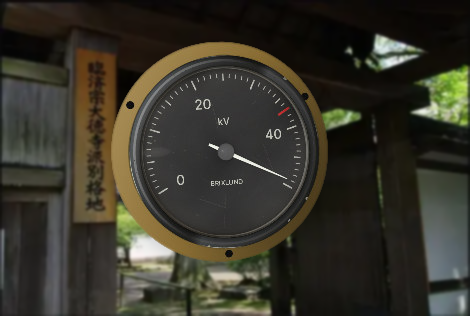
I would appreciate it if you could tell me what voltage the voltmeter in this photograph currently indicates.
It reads 49 kV
